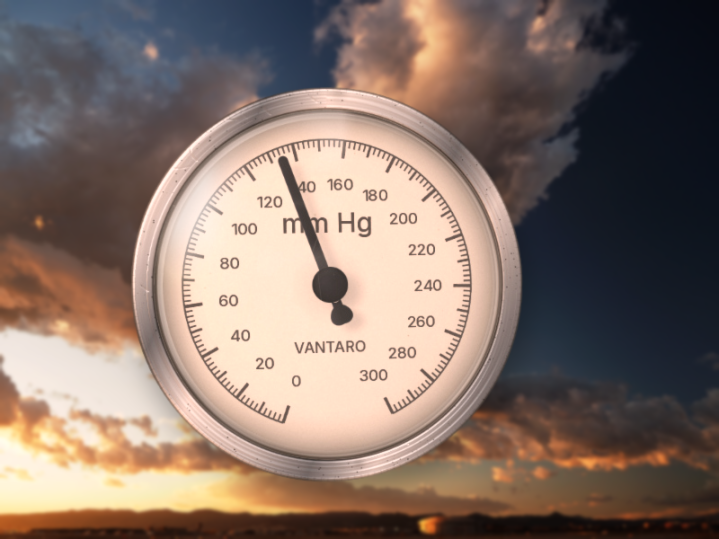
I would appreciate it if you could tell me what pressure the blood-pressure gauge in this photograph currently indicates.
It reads 134 mmHg
